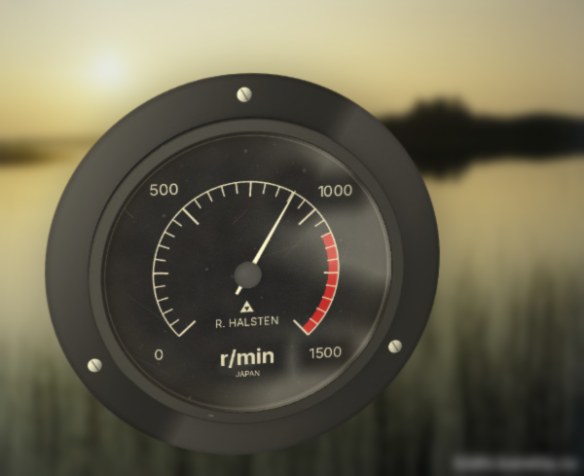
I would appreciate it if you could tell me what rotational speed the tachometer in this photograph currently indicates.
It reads 900 rpm
